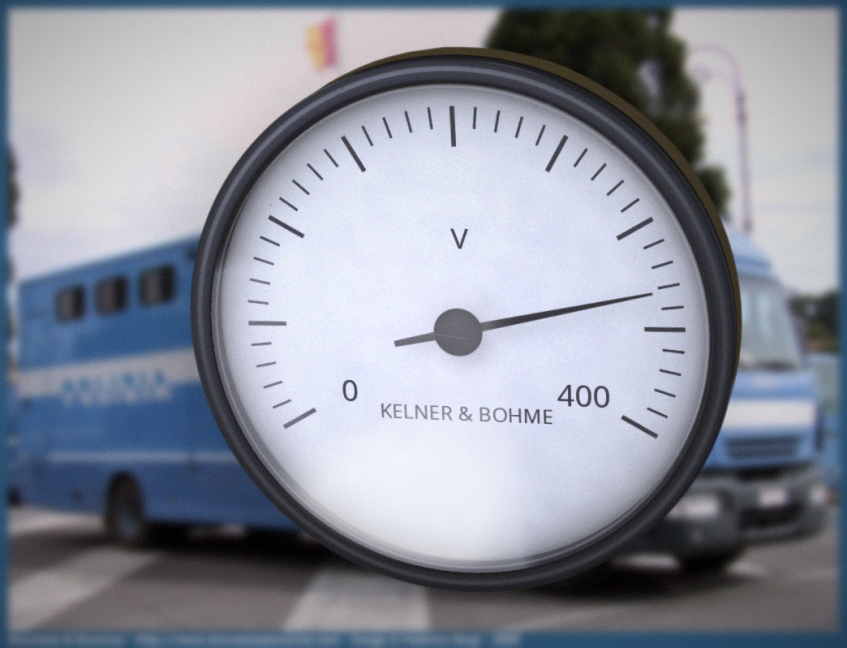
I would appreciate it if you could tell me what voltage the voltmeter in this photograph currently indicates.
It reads 330 V
